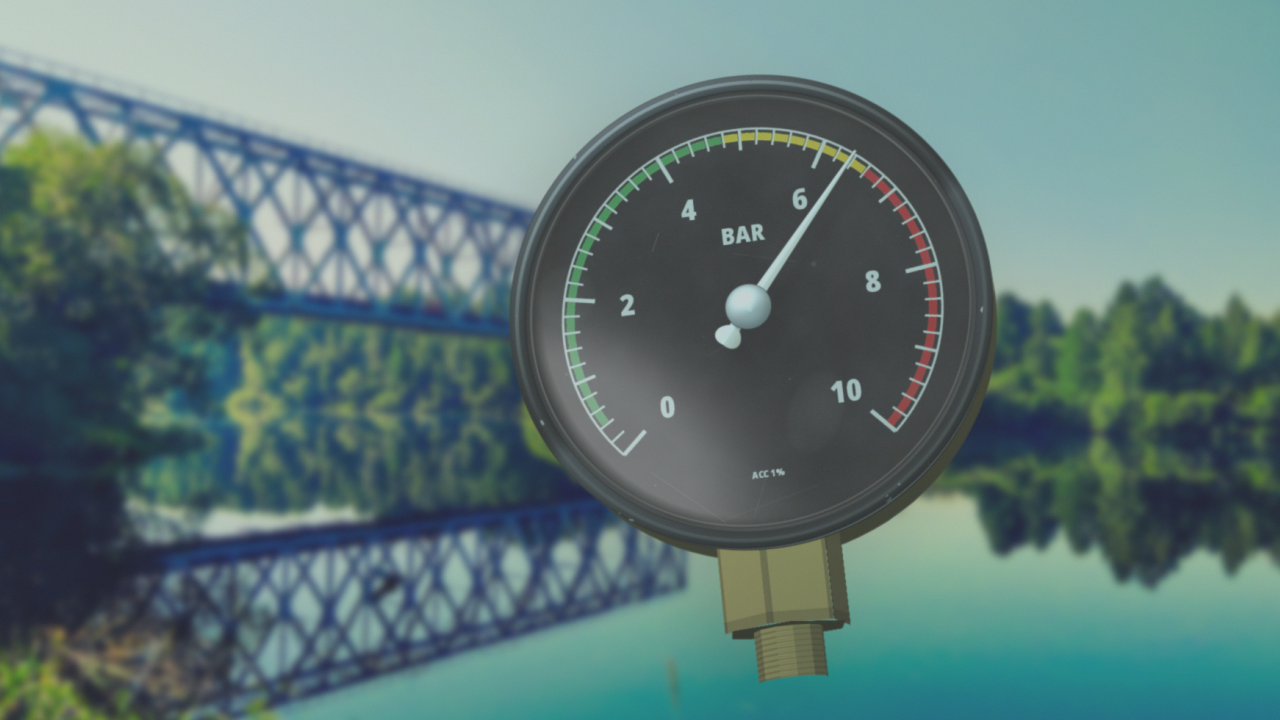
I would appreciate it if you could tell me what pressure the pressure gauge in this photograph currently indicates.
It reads 6.4 bar
